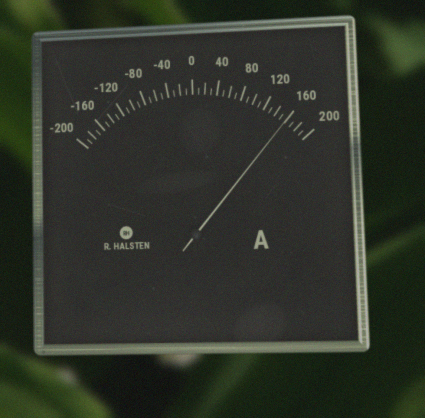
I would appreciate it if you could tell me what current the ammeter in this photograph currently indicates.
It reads 160 A
